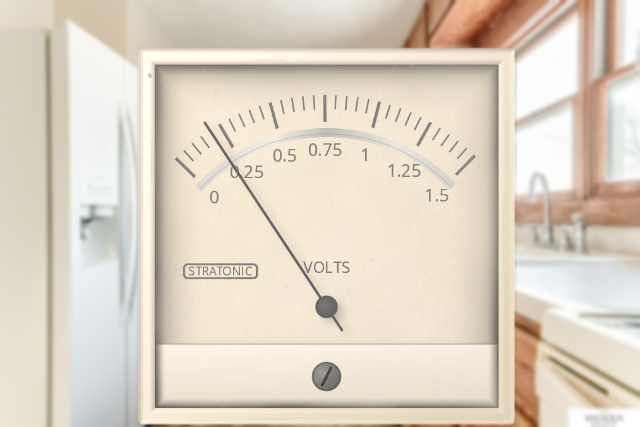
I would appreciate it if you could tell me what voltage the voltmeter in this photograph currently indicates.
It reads 0.2 V
